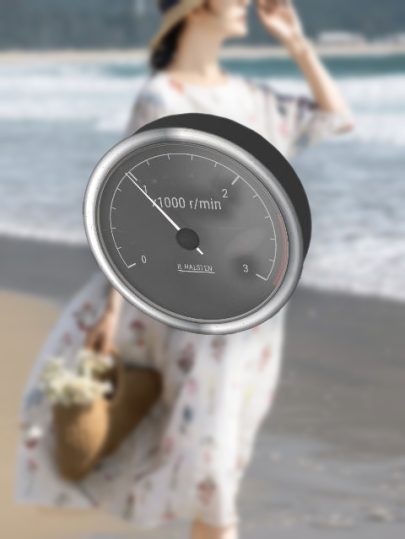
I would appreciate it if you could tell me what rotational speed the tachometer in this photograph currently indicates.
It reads 1000 rpm
